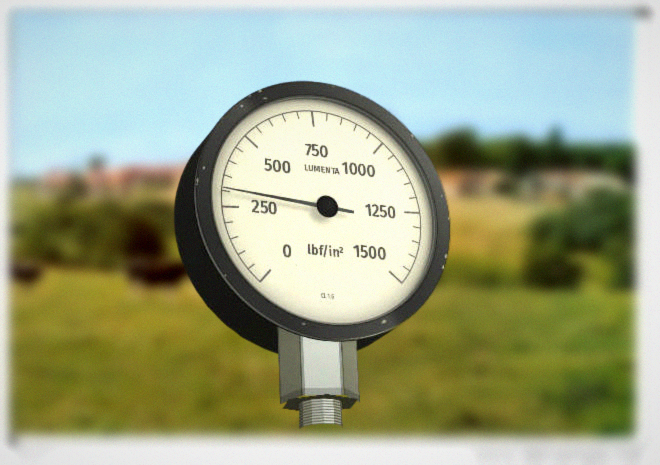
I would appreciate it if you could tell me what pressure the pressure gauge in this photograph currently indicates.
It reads 300 psi
